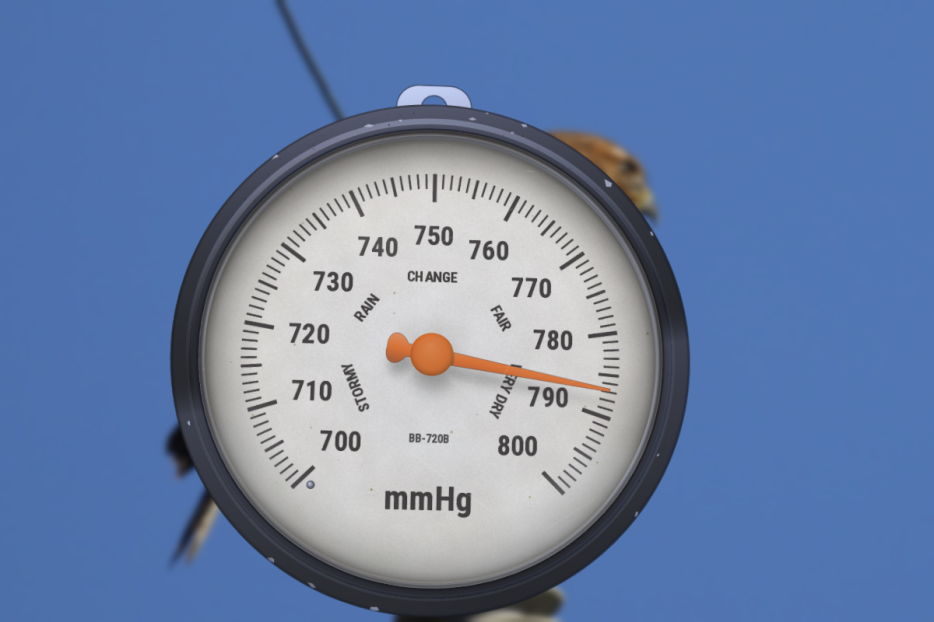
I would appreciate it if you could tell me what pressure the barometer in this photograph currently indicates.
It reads 787 mmHg
